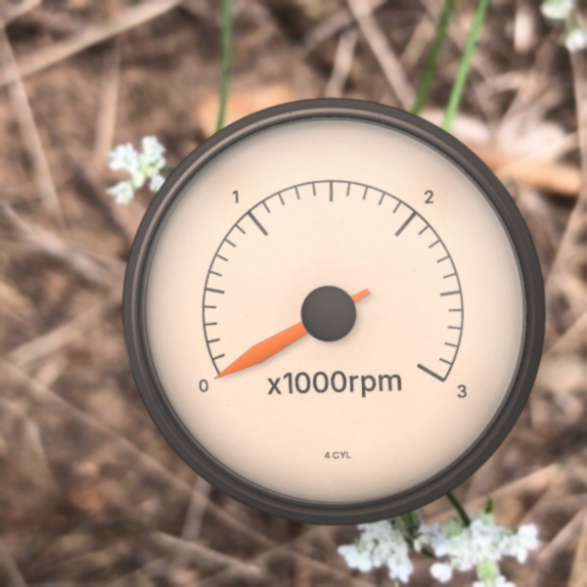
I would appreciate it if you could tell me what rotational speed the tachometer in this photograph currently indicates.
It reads 0 rpm
